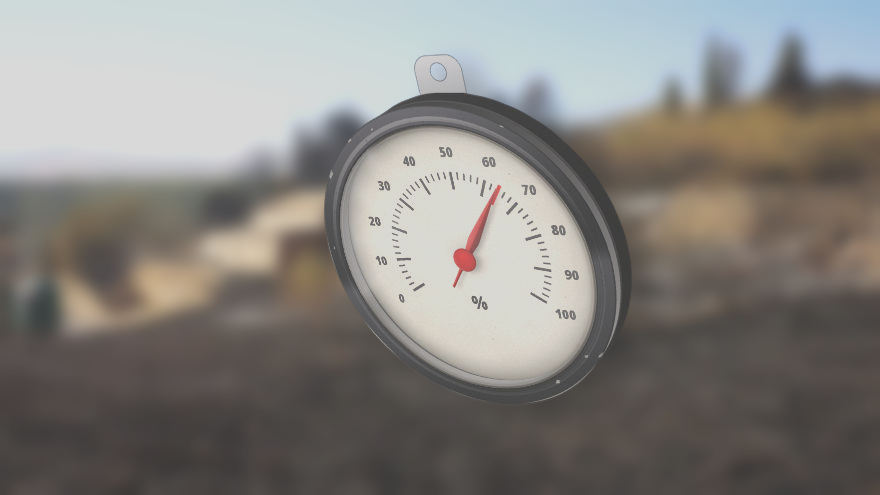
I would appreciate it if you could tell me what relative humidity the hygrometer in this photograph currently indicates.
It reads 64 %
